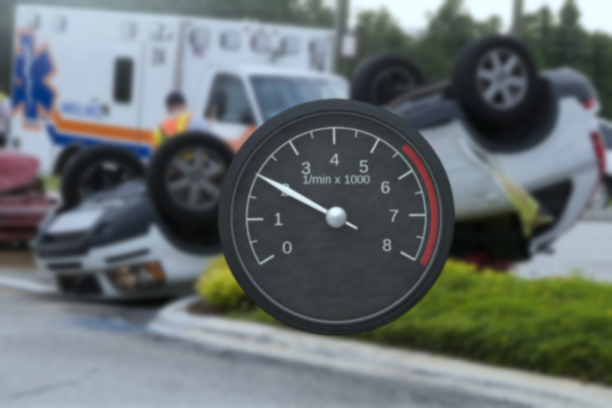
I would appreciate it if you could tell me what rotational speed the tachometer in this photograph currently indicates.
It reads 2000 rpm
